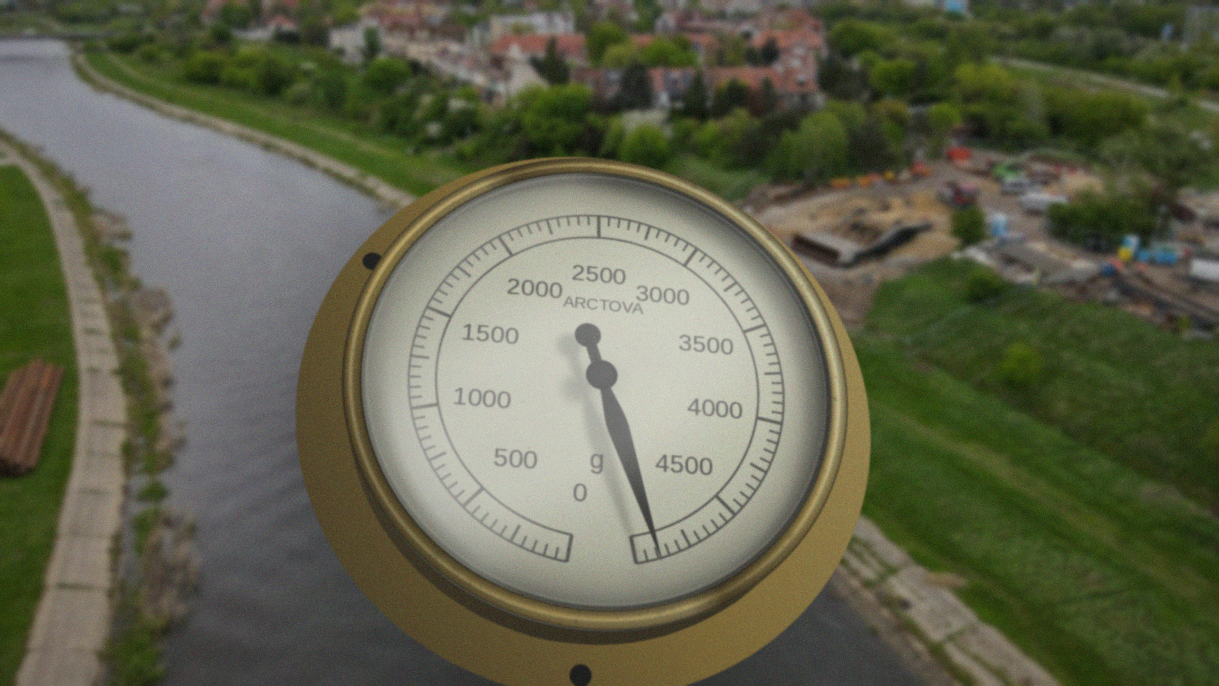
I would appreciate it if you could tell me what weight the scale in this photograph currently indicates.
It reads 4900 g
